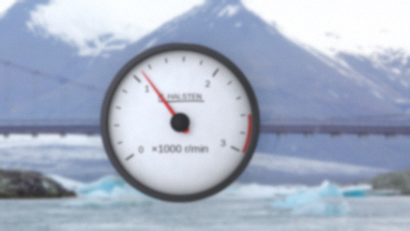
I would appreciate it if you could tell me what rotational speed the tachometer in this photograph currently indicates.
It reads 1100 rpm
